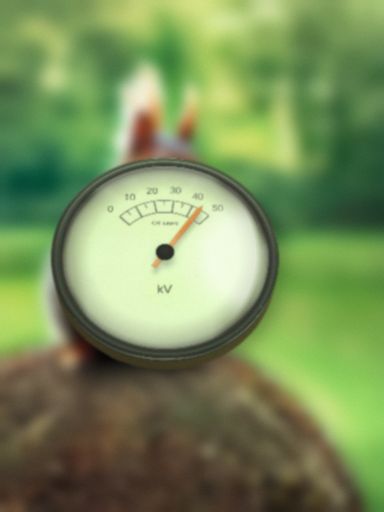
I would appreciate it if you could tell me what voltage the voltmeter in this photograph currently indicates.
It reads 45 kV
